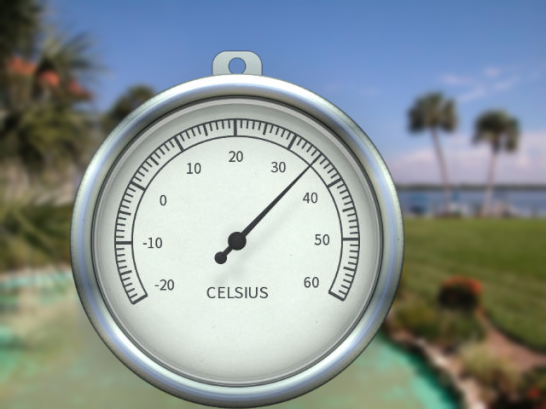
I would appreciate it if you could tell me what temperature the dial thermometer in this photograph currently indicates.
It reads 35 °C
